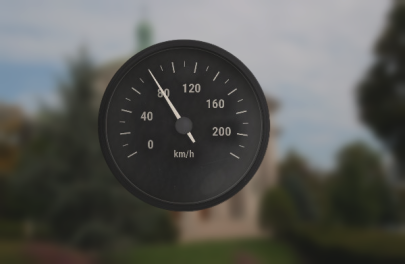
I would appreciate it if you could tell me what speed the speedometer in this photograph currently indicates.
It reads 80 km/h
